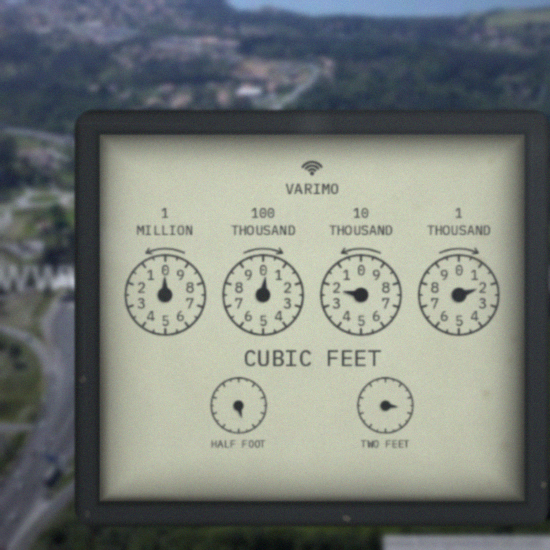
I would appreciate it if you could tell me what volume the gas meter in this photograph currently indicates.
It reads 2200 ft³
